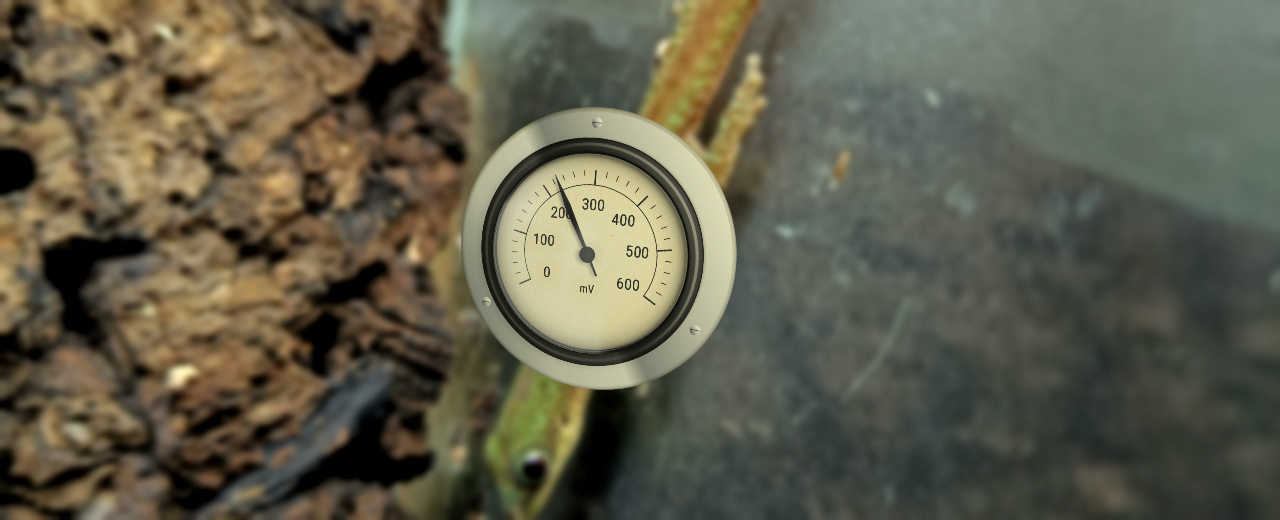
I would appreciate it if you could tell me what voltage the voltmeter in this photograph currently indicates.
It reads 230 mV
